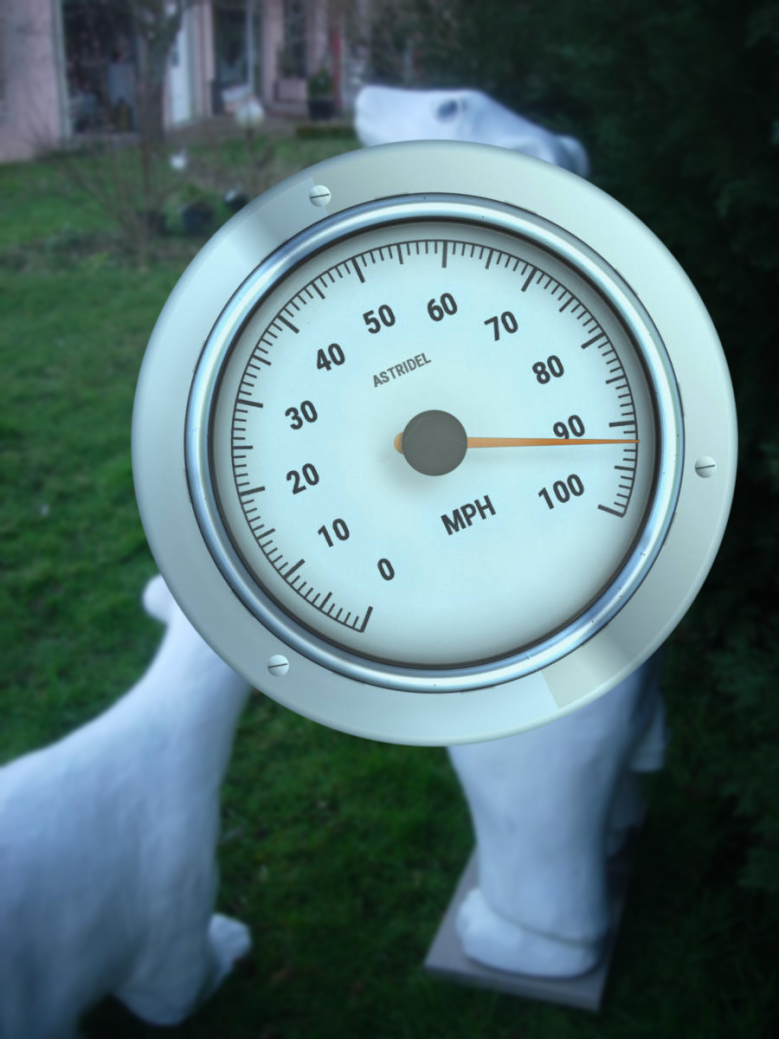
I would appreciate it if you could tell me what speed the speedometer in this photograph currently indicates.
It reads 92 mph
